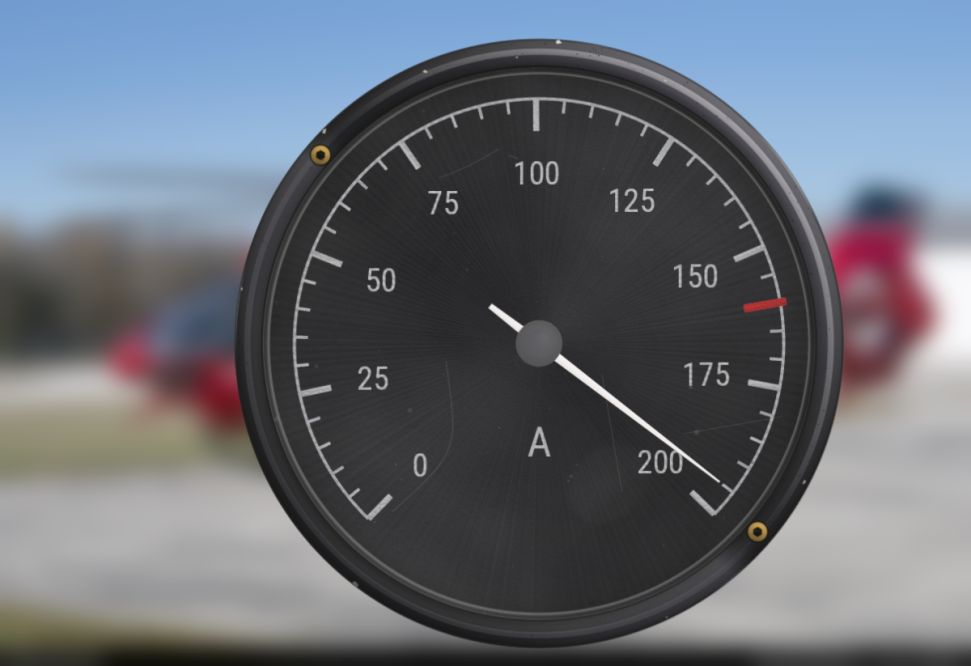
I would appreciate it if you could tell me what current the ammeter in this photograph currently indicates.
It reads 195 A
